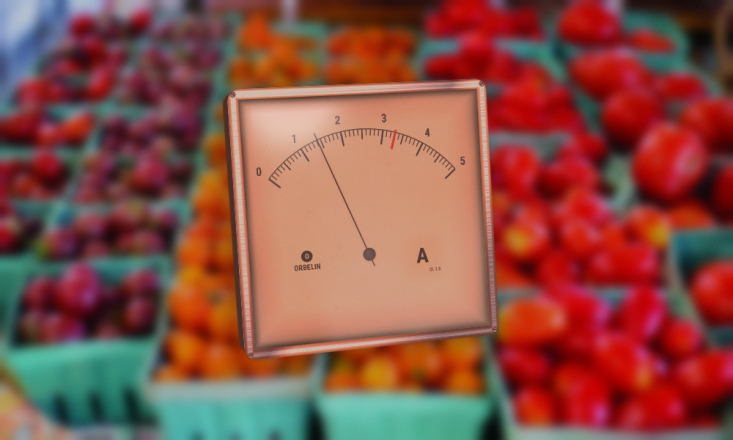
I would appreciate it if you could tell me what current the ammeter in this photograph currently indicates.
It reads 1.4 A
